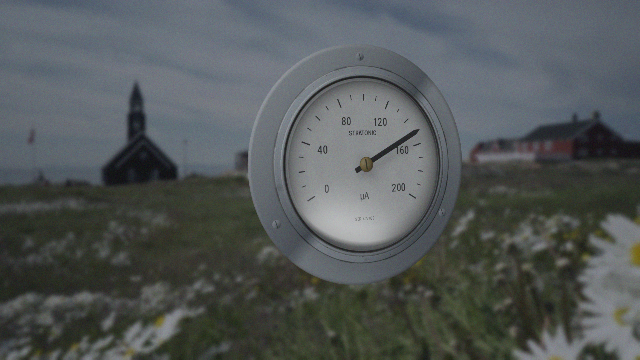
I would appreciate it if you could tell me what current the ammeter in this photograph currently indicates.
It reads 150 µA
